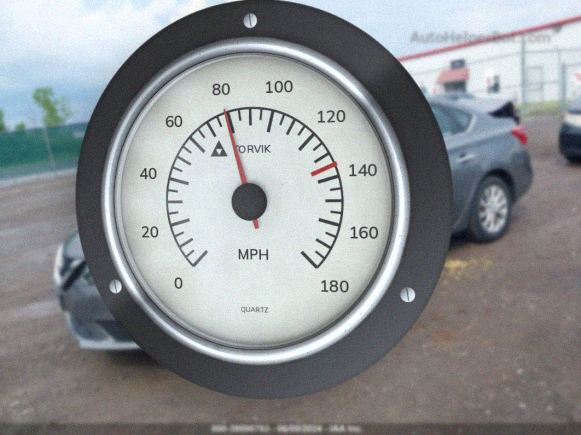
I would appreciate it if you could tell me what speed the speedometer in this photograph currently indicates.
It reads 80 mph
